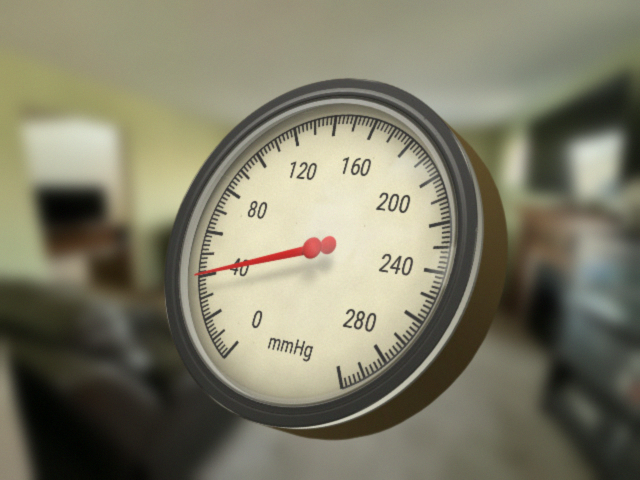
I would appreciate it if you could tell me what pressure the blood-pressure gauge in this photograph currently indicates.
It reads 40 mmHg
